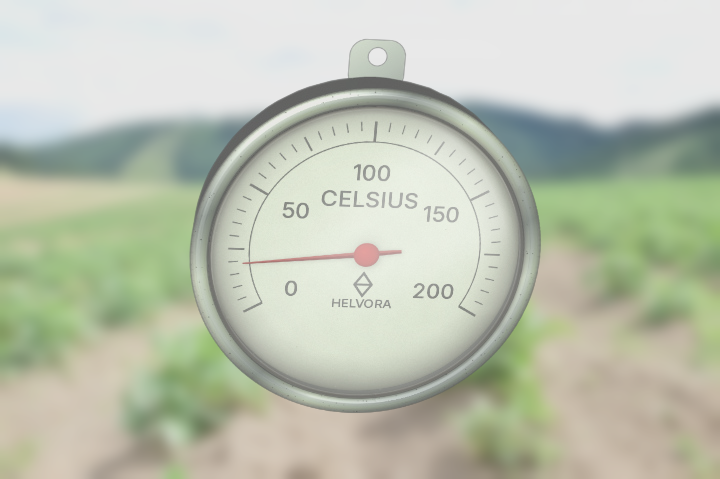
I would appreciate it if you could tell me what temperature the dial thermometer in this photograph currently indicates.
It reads 20 °C
